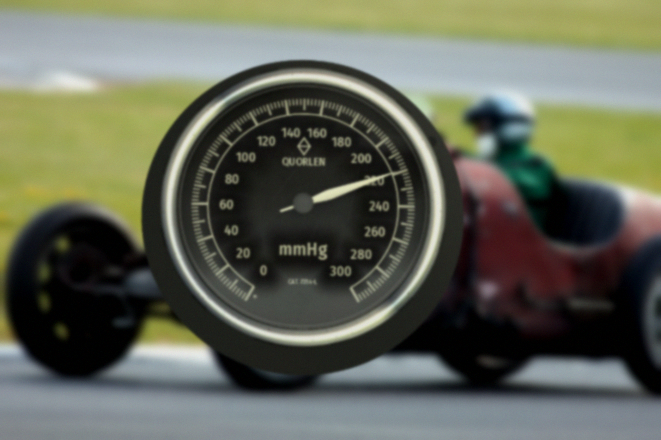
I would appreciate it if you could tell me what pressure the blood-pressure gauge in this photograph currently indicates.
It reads 220 mmHg
